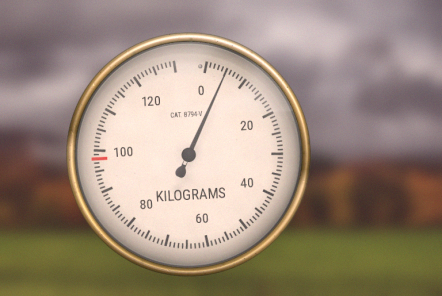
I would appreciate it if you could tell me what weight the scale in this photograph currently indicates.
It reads 5 kg
